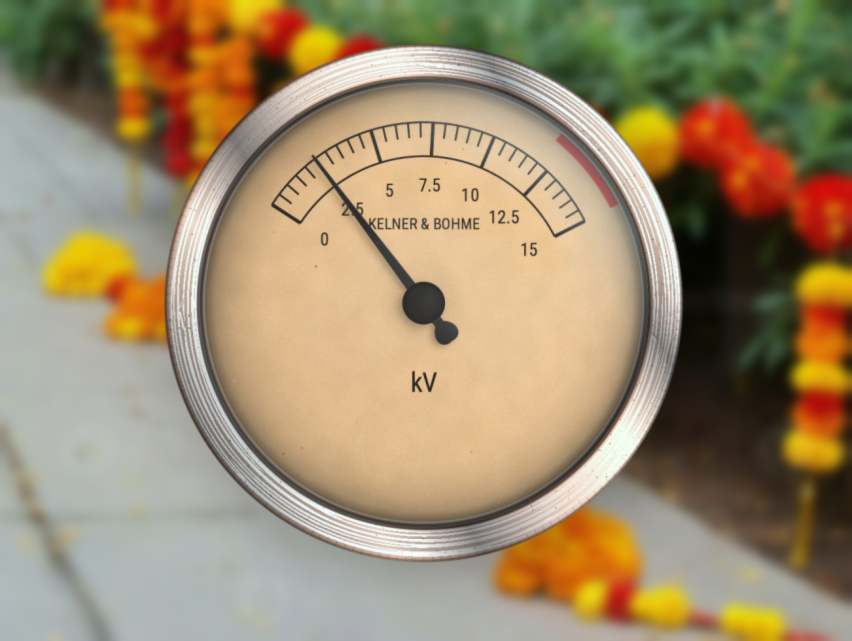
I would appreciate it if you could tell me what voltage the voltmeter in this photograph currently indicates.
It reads 2.5 kV
